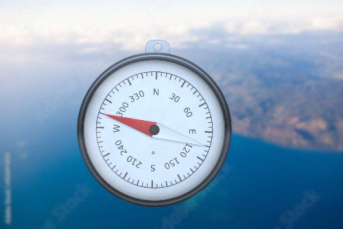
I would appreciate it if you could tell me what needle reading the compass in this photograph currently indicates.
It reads 285 °
